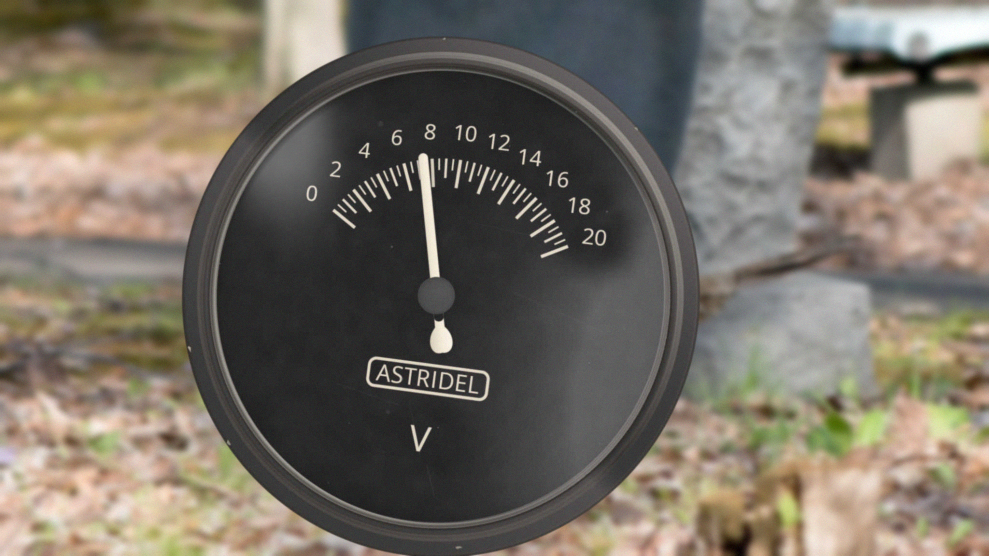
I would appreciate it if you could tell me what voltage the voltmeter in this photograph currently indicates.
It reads 7.5 V
